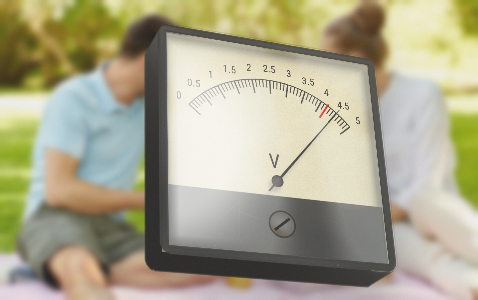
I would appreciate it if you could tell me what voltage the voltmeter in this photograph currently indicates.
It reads 4.5 V
